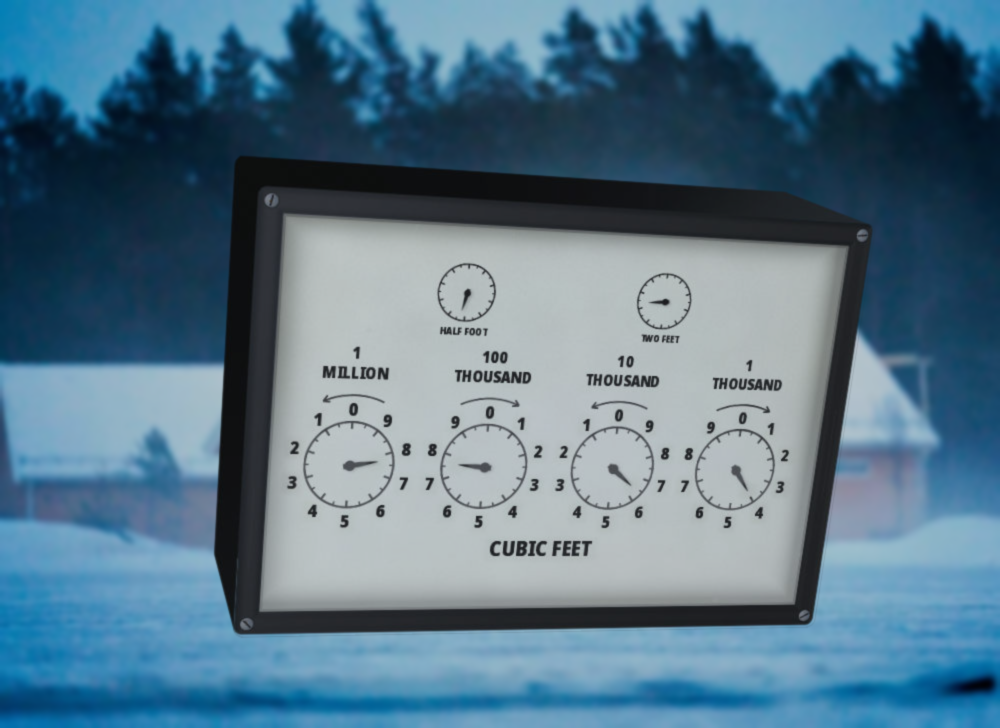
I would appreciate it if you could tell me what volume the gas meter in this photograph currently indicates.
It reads 776400 ft³
